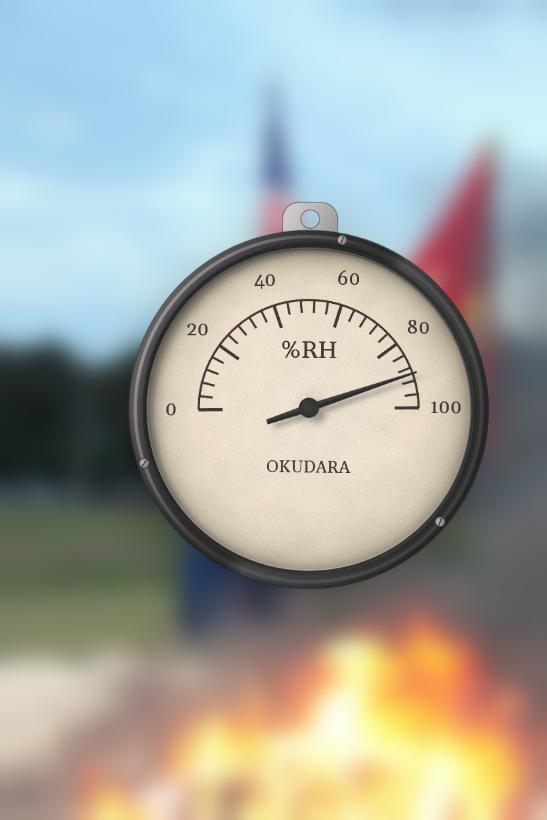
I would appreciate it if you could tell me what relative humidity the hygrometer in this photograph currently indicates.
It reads 90 %
